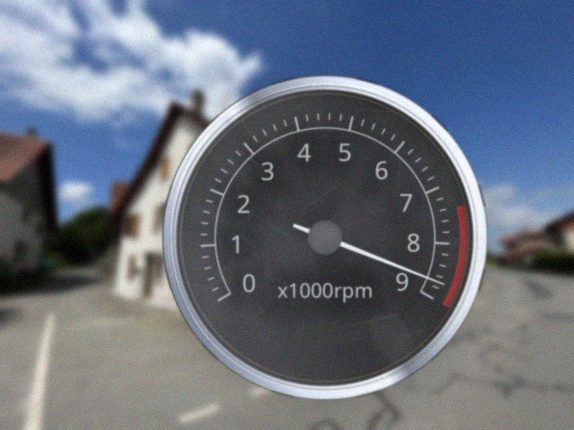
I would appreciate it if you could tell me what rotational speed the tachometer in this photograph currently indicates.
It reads 8700 rpm
